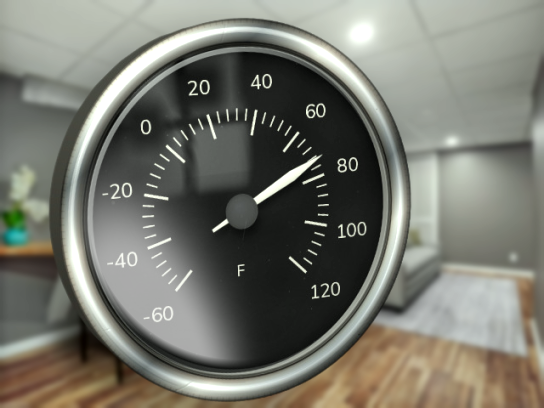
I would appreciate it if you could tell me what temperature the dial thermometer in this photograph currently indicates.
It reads 72 °F
